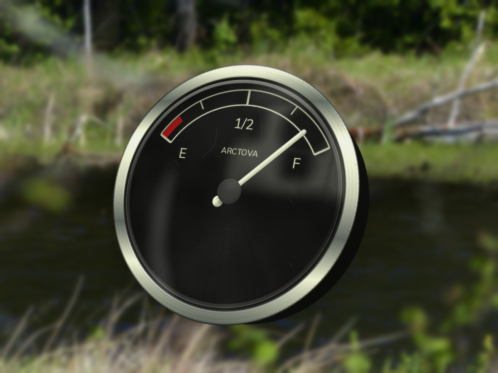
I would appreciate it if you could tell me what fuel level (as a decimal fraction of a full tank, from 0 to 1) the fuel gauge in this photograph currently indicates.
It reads 0.875
